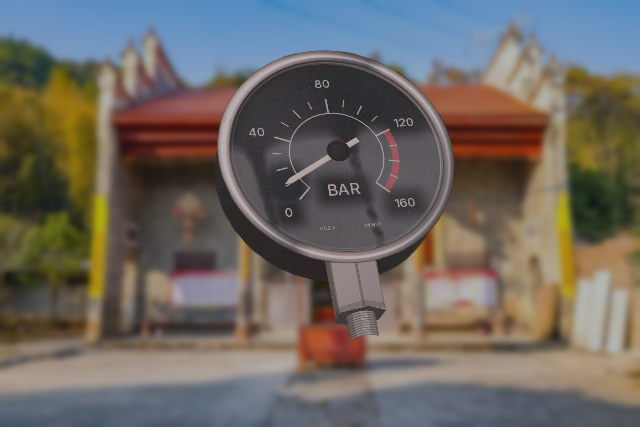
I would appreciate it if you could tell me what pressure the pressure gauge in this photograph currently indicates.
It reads 10 bar
